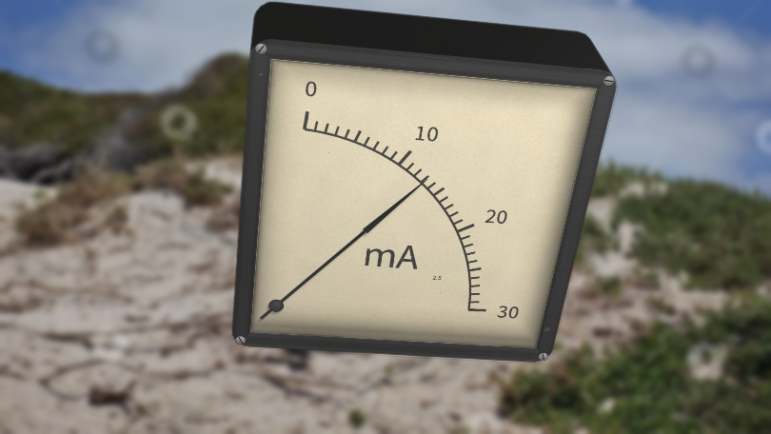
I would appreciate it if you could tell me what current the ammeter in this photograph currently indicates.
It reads 13 mA
